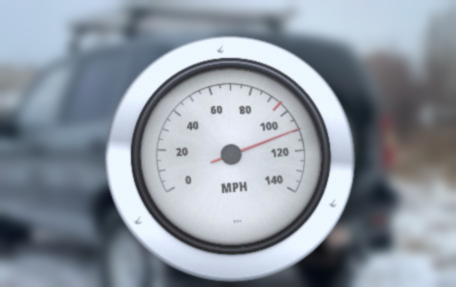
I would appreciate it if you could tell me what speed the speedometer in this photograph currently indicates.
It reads 110 mph
